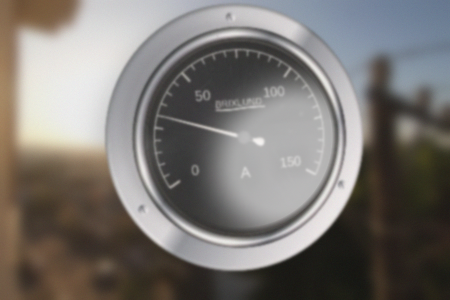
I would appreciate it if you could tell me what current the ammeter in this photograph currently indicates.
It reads 30 A
